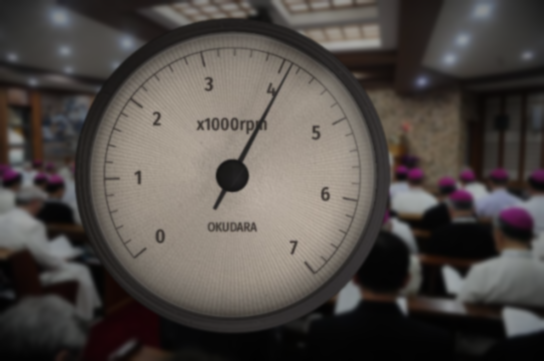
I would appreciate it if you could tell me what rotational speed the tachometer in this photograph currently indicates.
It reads 4100 rpm
